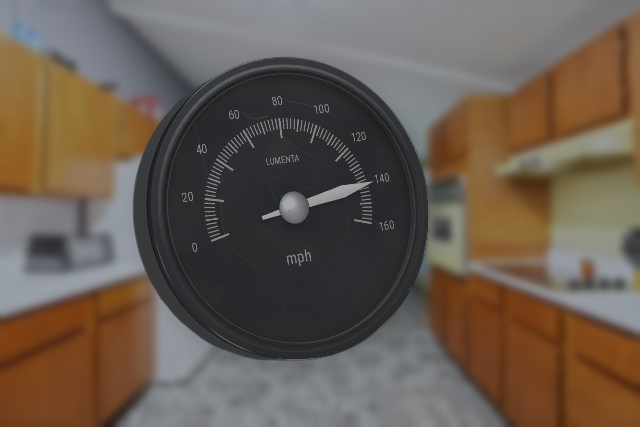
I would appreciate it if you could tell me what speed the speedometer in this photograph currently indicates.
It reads 140 mph
